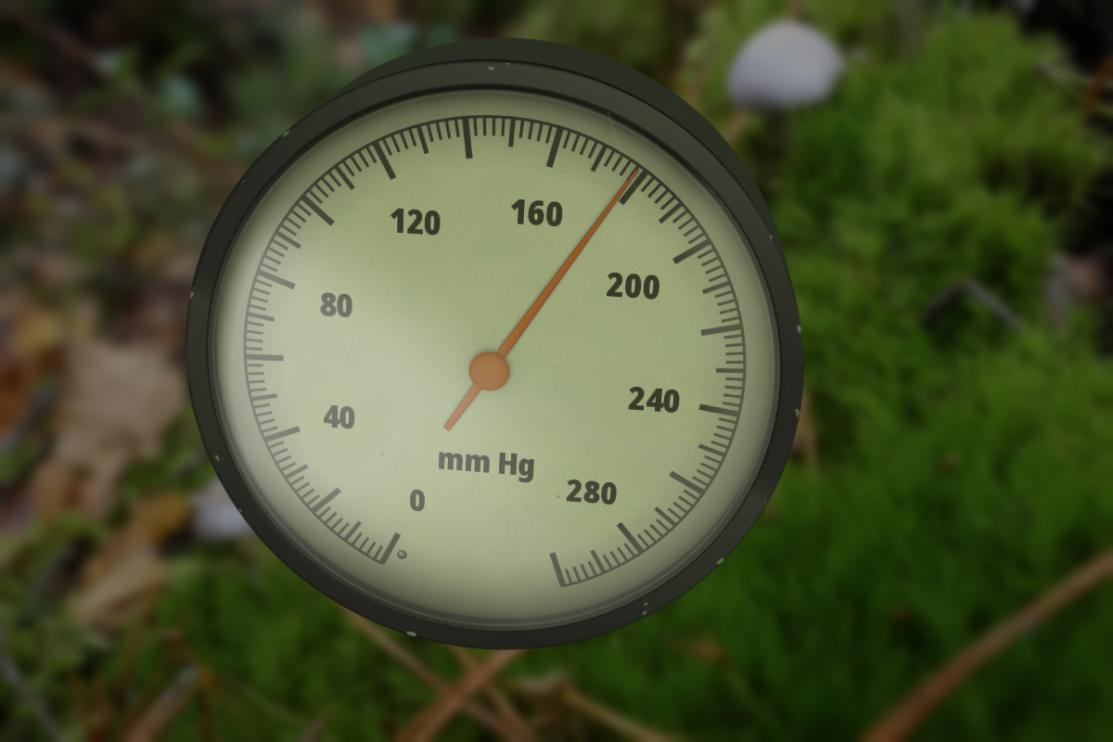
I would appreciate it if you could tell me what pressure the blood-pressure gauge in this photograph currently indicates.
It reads 178 mmHg
